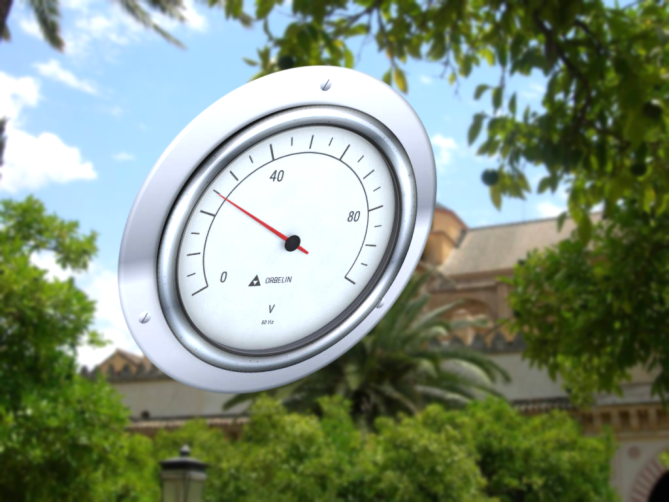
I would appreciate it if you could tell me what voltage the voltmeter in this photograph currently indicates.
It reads 25 V
